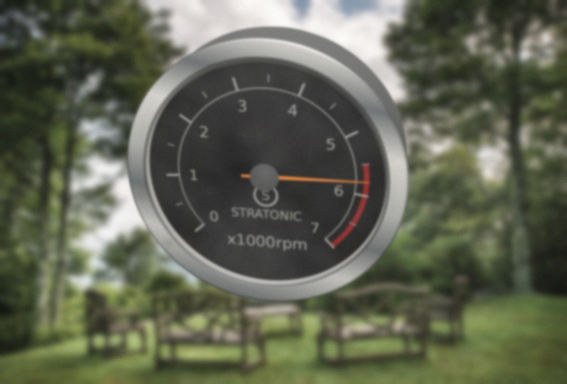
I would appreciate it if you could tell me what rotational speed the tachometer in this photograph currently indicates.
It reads 5750 rpm
